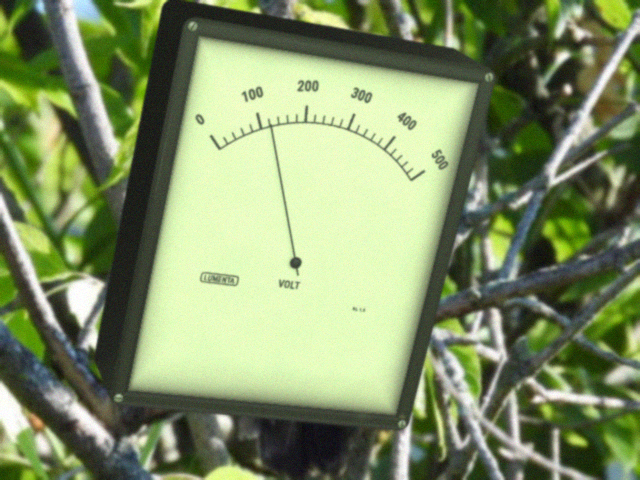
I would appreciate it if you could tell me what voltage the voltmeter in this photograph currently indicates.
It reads 120 V
